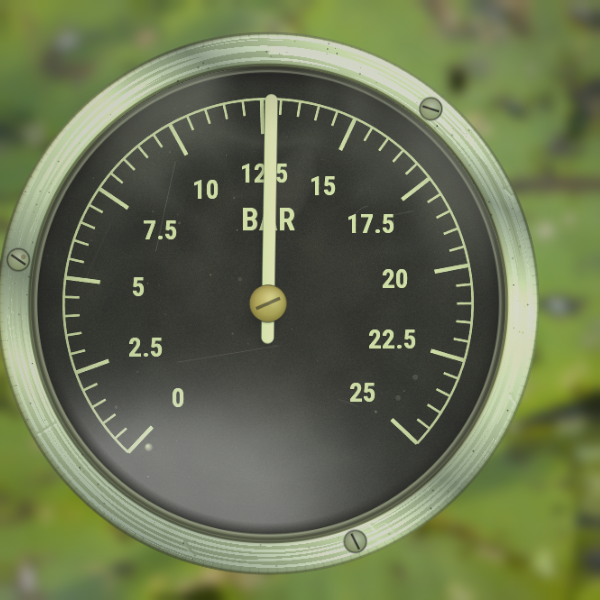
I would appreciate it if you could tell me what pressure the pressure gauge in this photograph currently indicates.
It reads 12.75 bar
